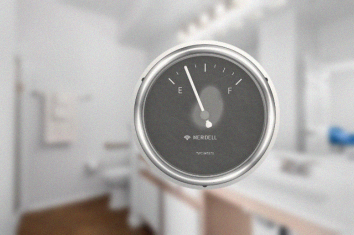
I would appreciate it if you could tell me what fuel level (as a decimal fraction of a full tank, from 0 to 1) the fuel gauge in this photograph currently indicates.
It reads 0.25
